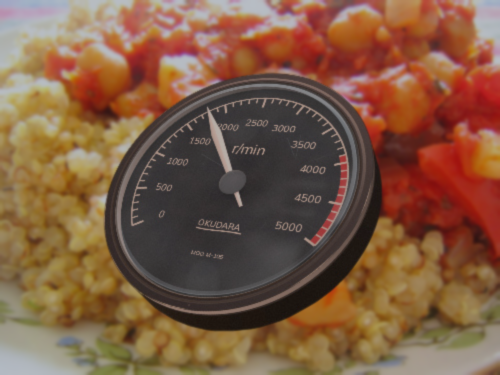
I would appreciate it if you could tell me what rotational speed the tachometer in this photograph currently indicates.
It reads 1800 rpm
